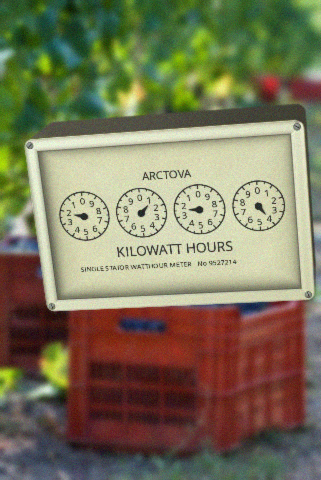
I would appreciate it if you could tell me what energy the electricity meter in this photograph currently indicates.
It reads 2124 kWh
